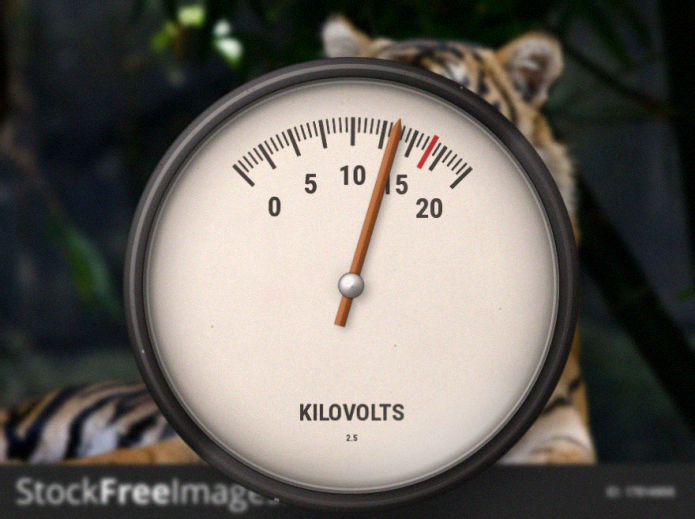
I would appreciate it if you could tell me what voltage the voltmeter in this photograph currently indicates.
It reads 13.5 kV
